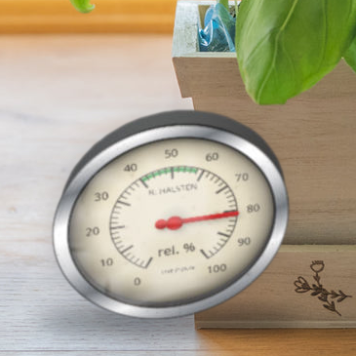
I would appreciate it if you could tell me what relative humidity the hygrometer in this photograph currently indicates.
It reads 80 %
